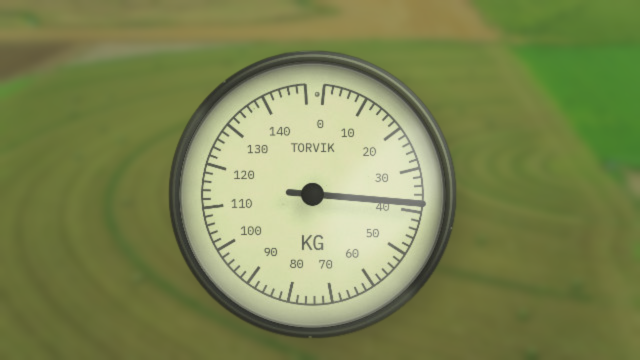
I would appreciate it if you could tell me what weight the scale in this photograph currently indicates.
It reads 38 kg
